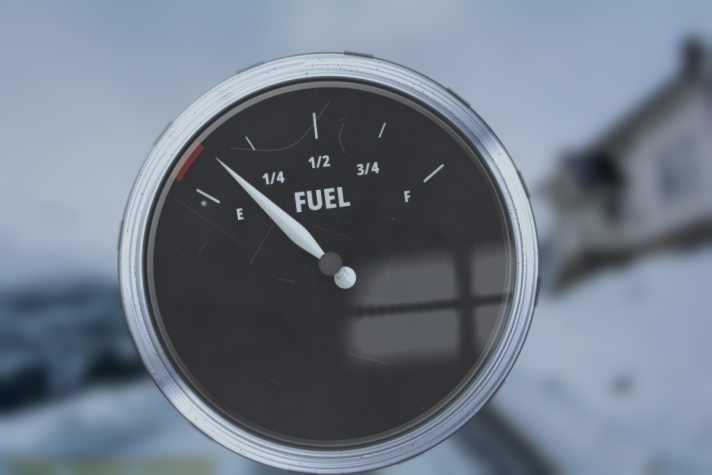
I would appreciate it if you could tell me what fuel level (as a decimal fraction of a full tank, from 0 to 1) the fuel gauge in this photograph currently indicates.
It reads 0.125
